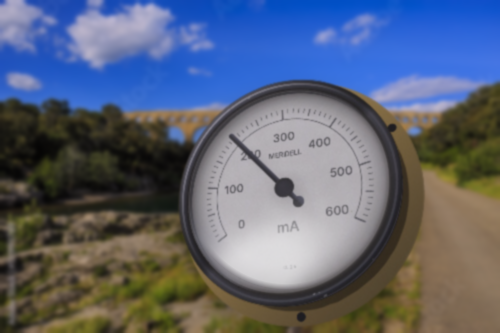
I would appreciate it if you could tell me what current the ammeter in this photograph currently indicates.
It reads 200 mA
